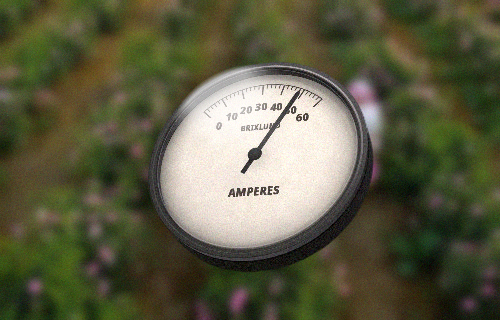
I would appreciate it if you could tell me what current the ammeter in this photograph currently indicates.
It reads 50 A
